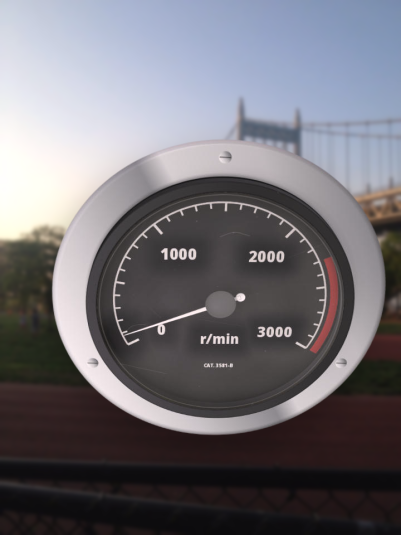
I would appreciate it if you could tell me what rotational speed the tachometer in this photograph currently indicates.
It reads 100 rpm
